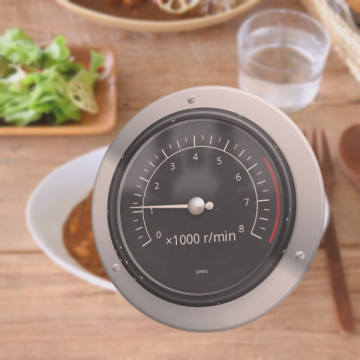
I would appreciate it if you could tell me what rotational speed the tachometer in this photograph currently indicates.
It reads 1125 rpm
